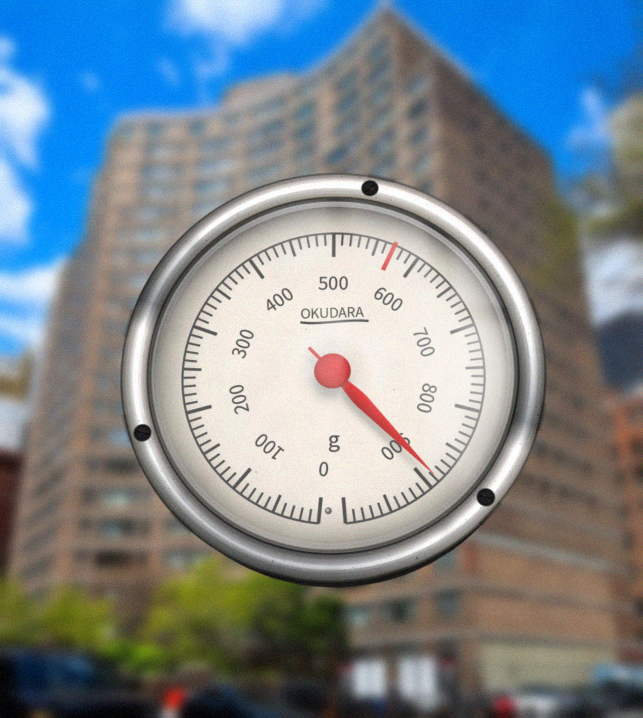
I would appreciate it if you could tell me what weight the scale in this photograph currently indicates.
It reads 890 g
